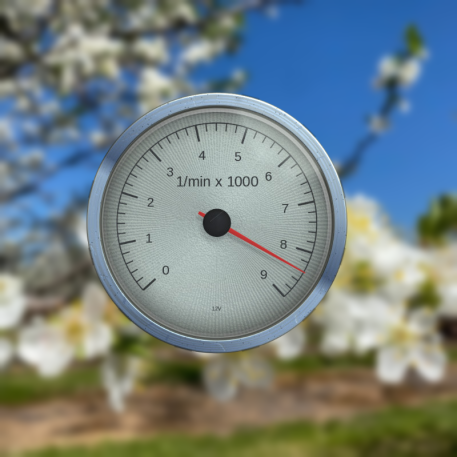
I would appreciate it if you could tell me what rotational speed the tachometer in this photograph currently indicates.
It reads 8400 rpm
